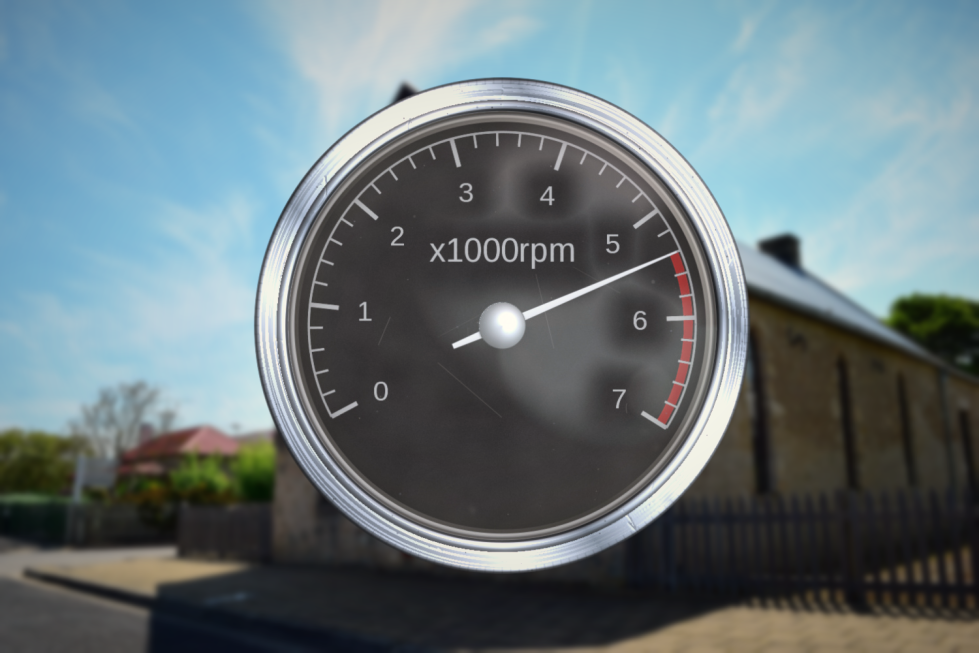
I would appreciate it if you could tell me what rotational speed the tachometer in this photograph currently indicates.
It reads 5400 rpm
